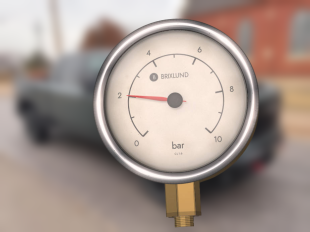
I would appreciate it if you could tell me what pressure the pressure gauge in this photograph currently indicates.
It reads 2 bar
